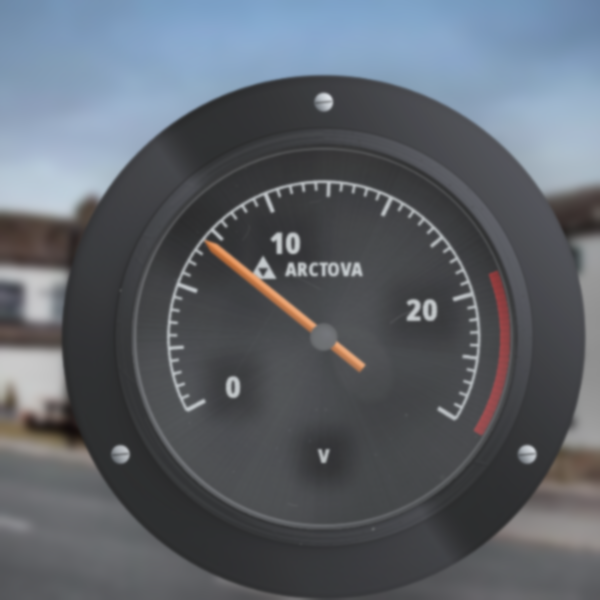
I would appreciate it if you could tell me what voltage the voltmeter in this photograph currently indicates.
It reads 7 V
